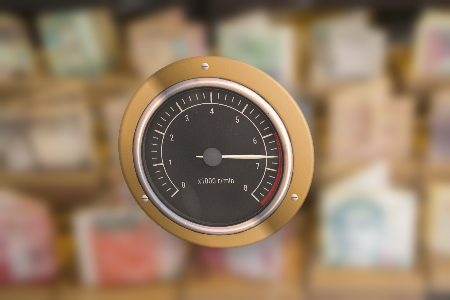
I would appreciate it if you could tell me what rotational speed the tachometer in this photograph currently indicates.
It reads 6600 rpm
